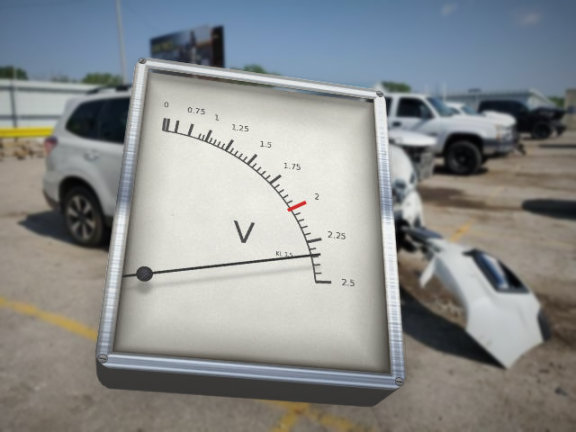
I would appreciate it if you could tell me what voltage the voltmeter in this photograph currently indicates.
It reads 2.35 V
